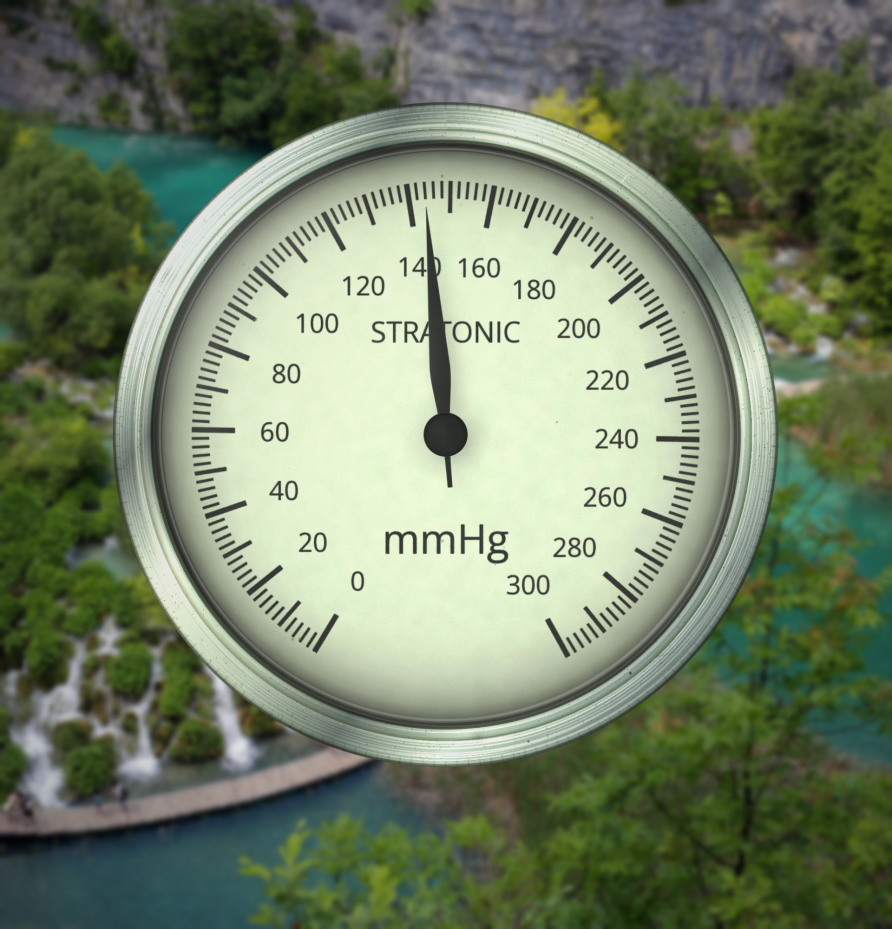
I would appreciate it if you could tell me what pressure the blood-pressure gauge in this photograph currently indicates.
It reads 144 mmHg
